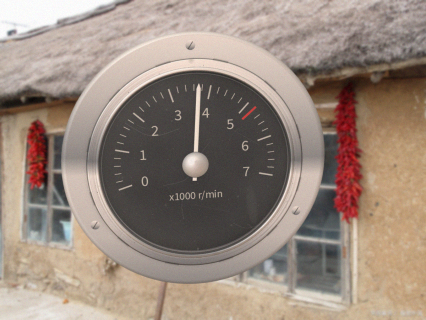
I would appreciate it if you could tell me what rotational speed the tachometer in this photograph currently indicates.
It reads 3700 rpm
